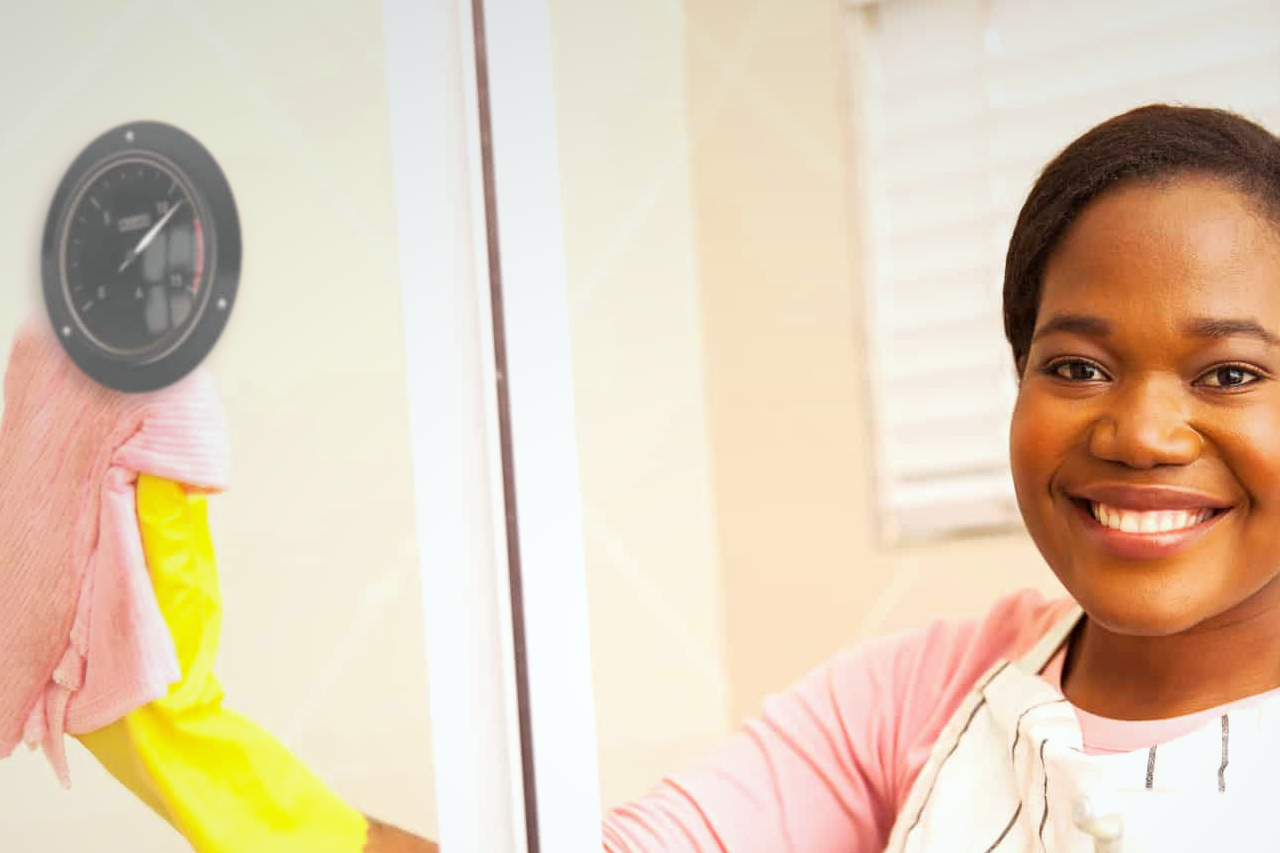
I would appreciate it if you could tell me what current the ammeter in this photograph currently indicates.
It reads 11 A
